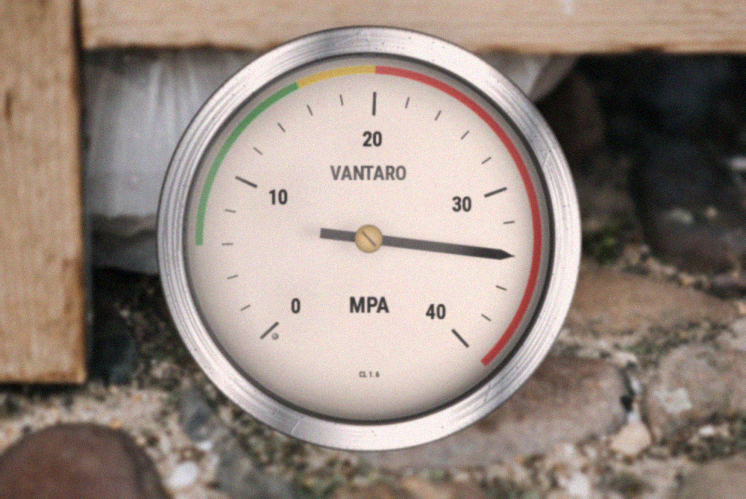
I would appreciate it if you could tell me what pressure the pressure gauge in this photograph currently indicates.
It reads 34 MPa
